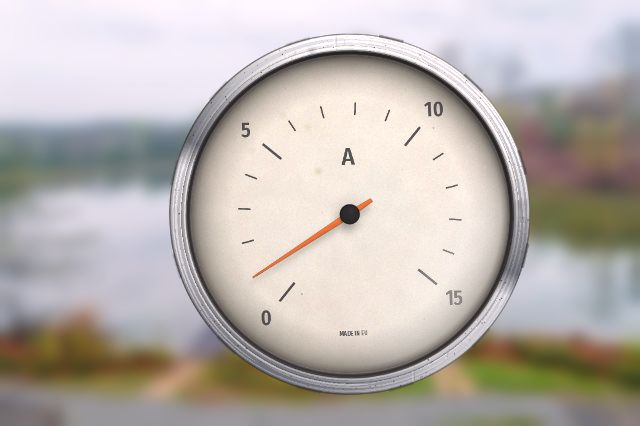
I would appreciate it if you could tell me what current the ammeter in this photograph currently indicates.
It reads 1 A
